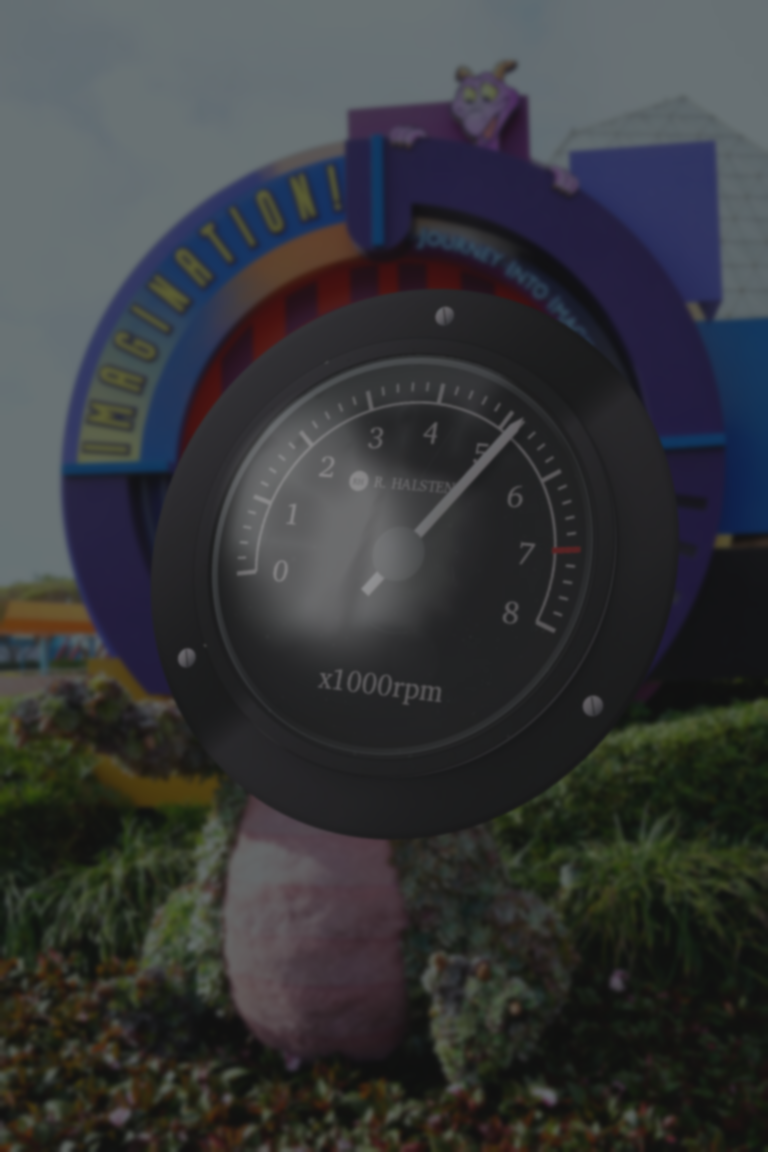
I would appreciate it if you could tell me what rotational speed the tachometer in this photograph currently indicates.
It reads 5200 rpm
